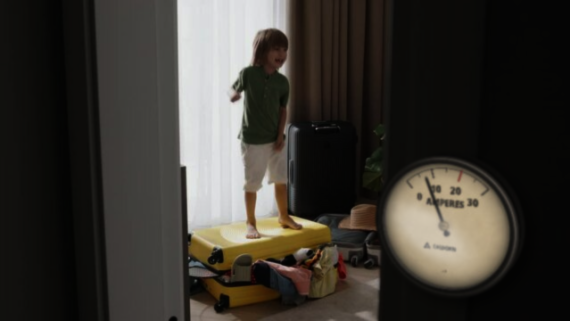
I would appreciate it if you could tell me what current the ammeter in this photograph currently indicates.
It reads 7.5 A
